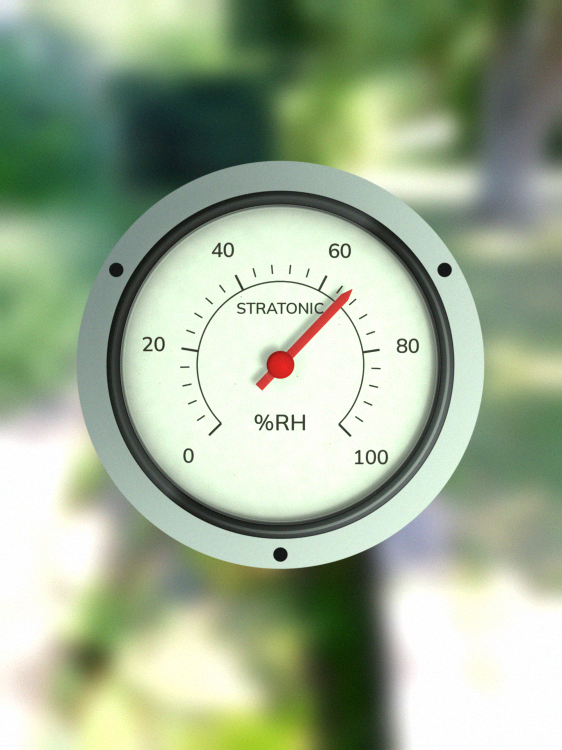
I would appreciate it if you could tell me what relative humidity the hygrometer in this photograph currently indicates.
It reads 66 %
